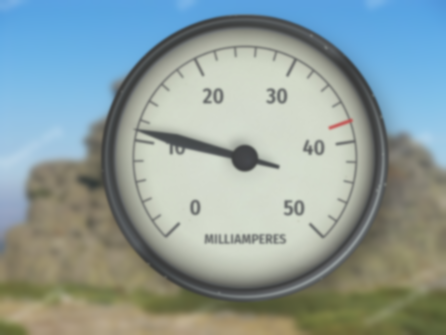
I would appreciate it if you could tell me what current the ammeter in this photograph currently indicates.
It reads 11 mA
